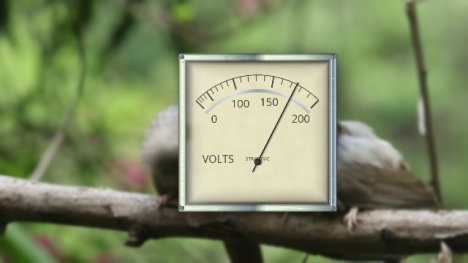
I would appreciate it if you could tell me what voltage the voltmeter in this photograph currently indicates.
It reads 175 V
